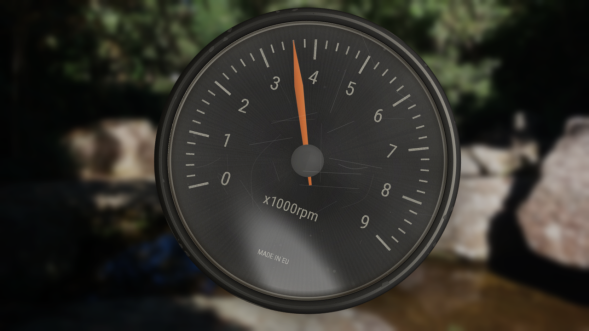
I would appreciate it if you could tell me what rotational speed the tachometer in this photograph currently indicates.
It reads 3600 rpm
